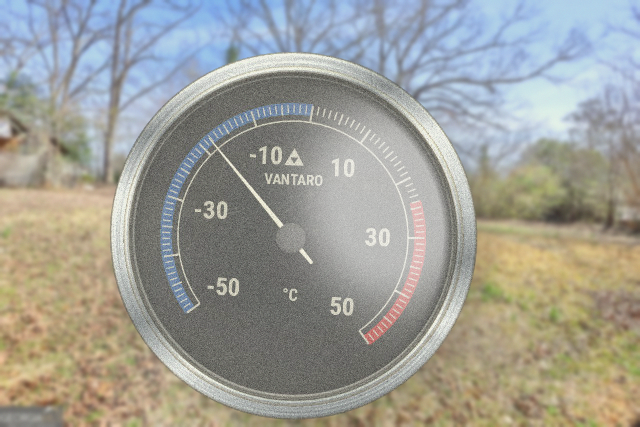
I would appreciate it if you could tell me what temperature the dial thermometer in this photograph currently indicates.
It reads -18 °C
